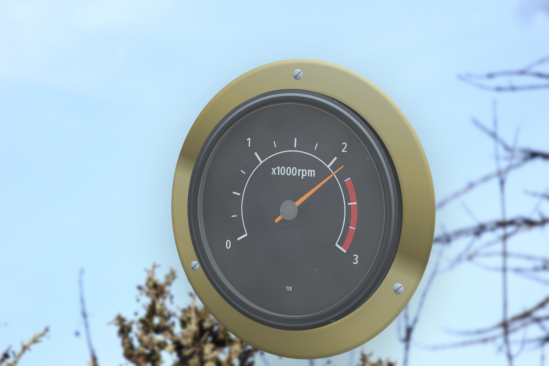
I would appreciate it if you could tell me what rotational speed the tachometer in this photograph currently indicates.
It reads 2125 rpm
